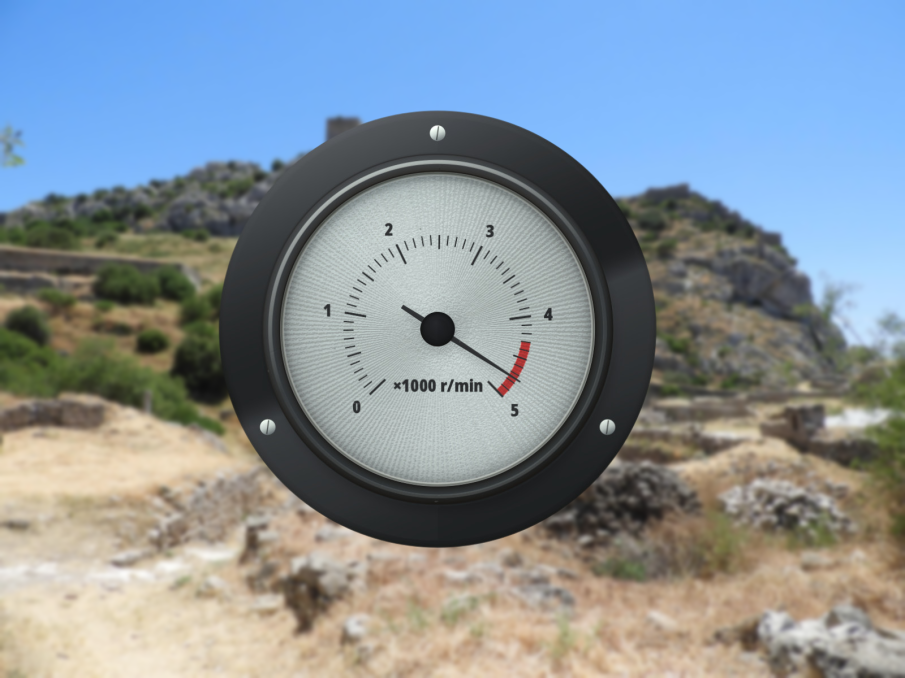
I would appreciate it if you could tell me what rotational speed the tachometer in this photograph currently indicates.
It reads 4750 rpm
